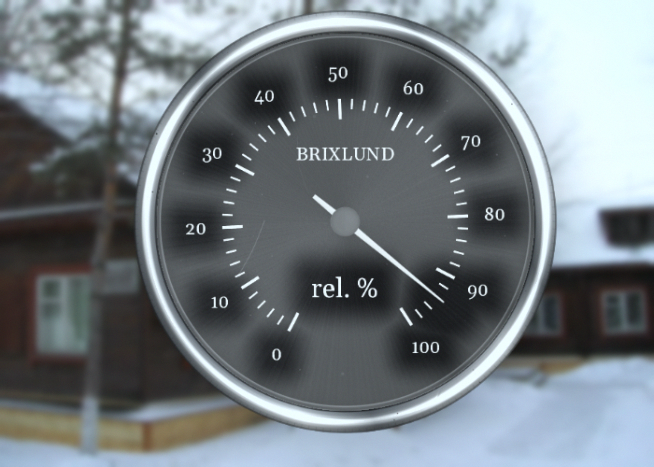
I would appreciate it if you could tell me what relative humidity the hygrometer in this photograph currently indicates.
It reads 94 %
